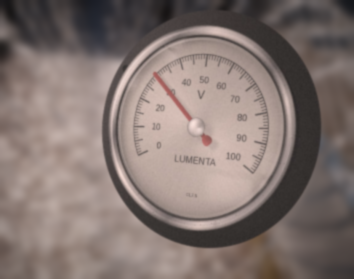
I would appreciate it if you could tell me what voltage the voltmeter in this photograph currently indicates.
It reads 30 V
